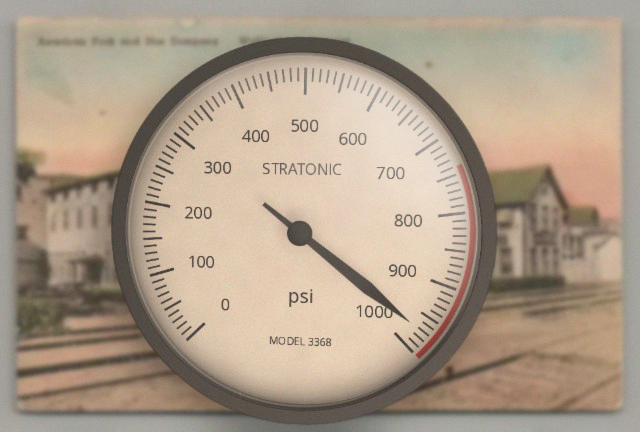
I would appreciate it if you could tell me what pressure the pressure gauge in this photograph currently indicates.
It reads 970 psi
